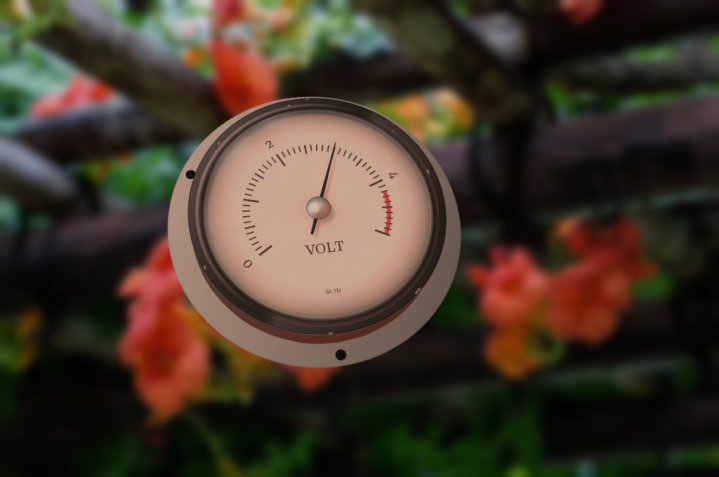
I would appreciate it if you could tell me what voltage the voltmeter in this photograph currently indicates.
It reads 3 V
